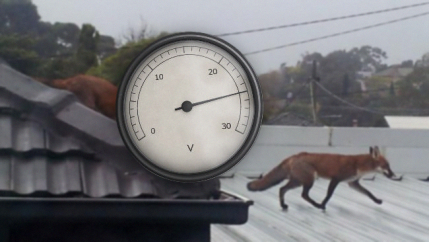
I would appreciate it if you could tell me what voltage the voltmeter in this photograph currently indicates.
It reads 25 V
